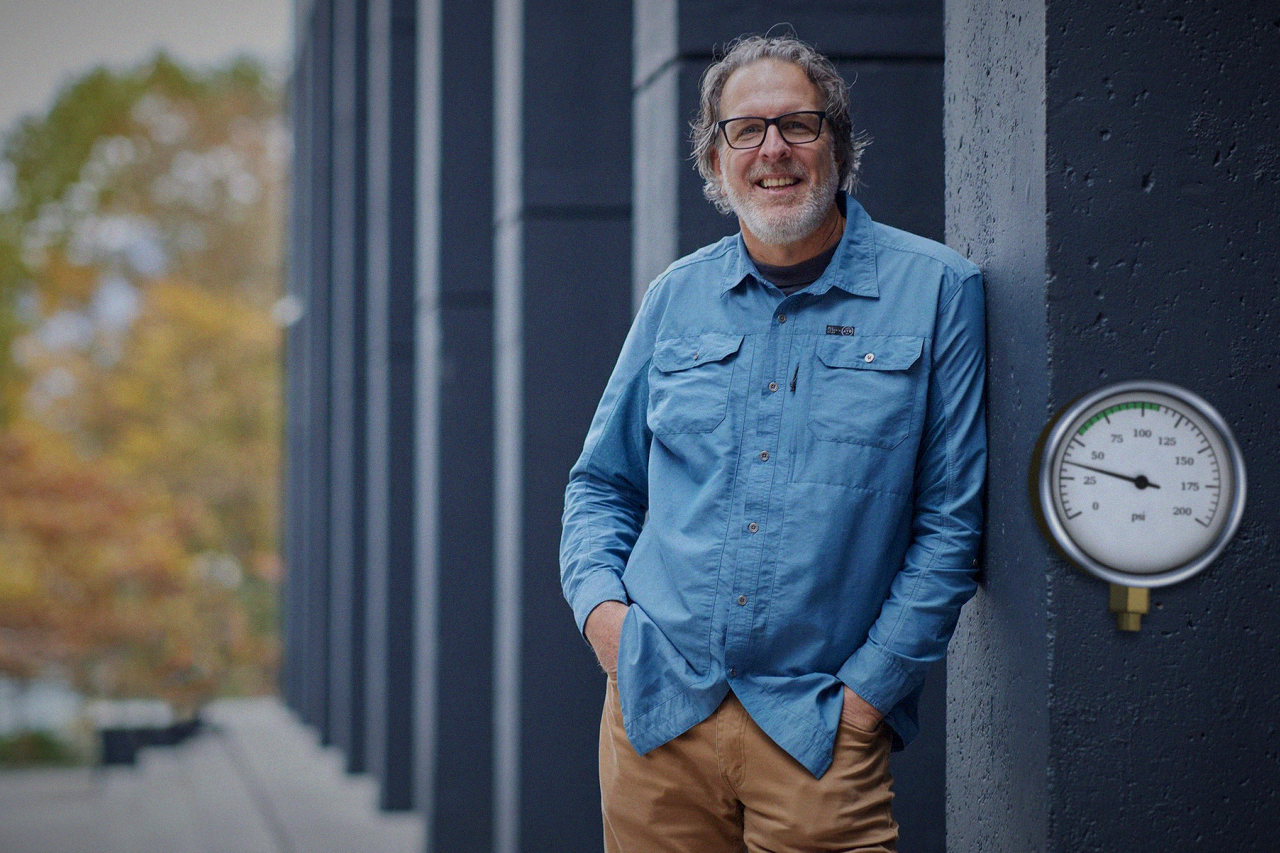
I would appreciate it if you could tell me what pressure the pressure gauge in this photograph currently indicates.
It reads 35 psi
